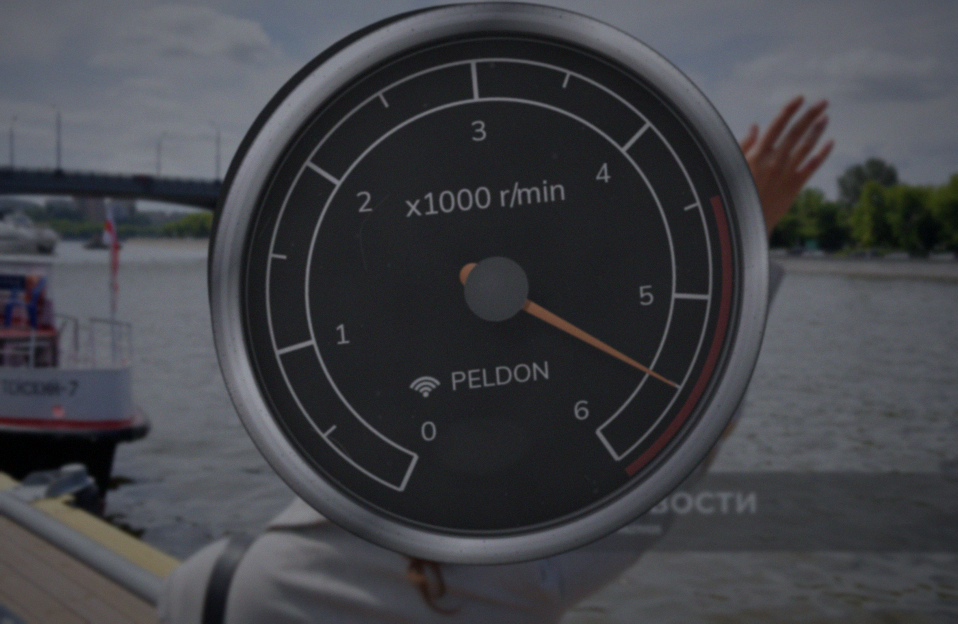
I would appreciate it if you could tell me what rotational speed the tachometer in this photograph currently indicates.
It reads 5500 rpm
